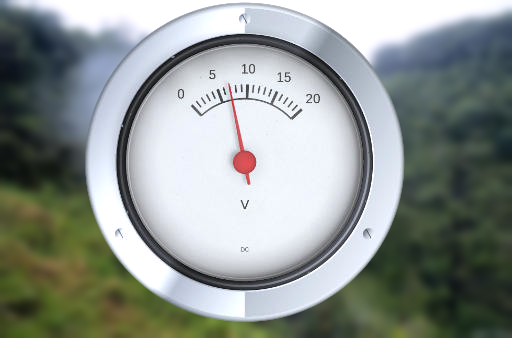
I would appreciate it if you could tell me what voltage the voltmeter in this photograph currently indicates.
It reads 7 V
